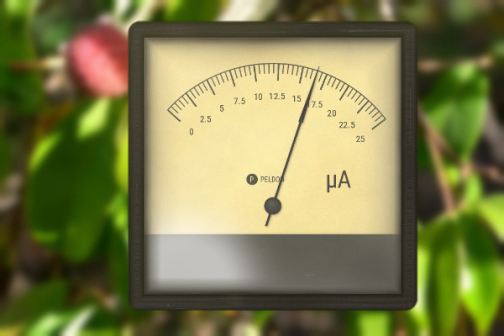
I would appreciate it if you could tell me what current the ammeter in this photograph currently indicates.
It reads 16.5 µA
